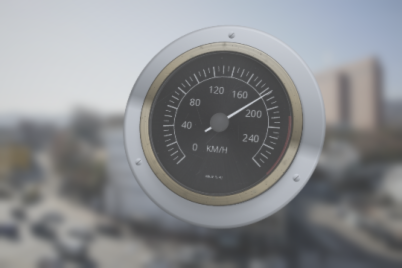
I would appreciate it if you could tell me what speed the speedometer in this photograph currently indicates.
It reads 185 km/h
